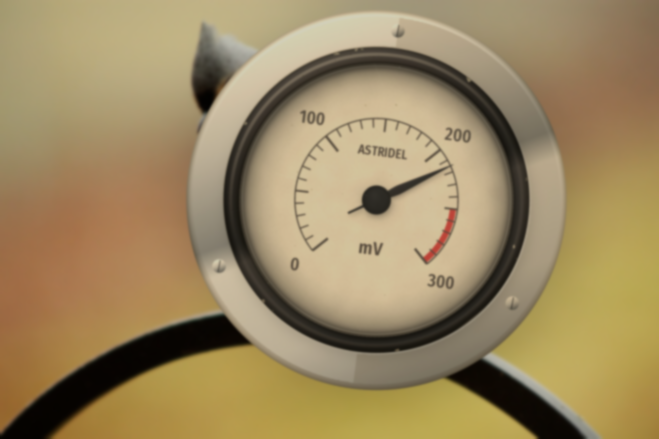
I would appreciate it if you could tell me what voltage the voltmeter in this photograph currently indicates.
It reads 215 mV
